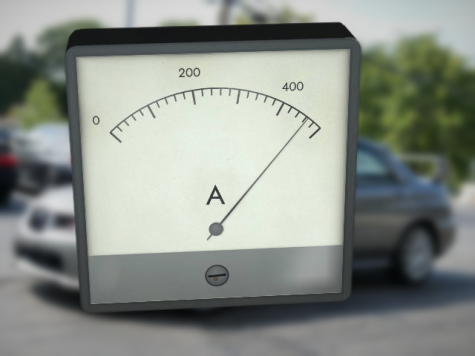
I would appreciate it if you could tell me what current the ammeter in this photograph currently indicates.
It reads 460 A
